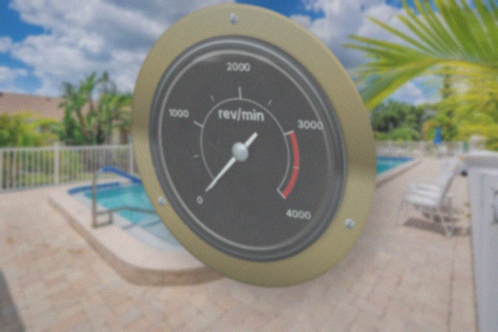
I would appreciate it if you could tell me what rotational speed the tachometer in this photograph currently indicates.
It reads 0 rpm
